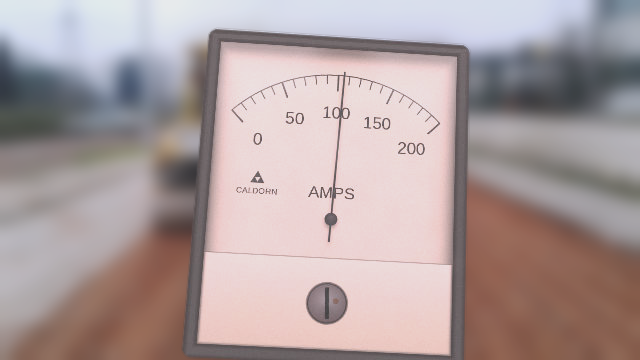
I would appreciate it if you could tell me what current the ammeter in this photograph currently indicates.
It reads 105 A
